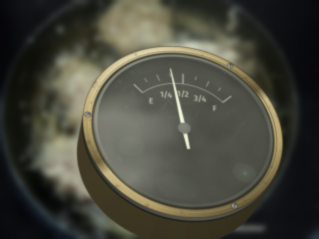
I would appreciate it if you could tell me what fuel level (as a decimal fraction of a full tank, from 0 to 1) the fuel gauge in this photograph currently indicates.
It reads 0.375
